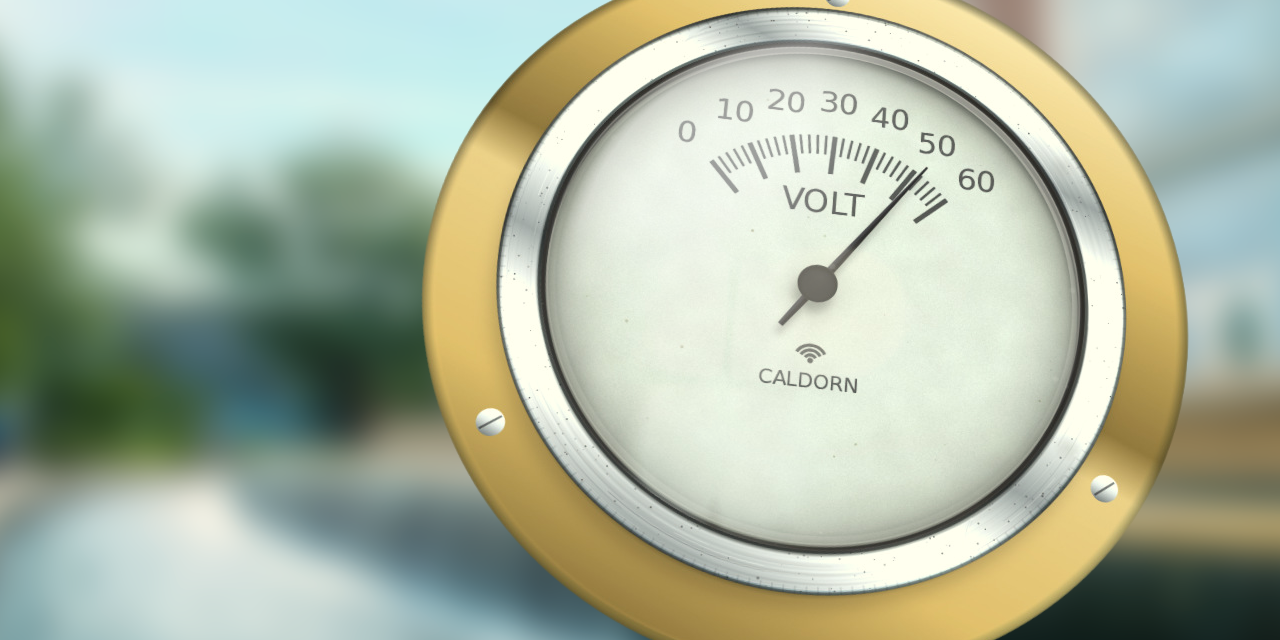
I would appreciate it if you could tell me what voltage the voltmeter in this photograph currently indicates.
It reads 52 V
